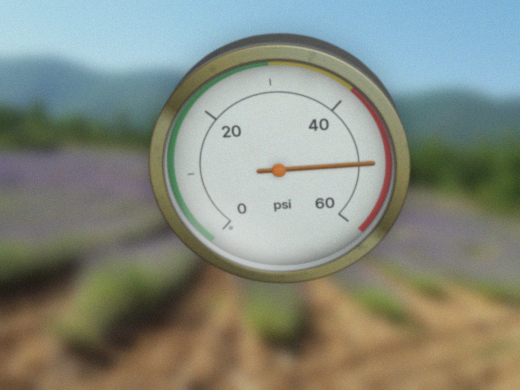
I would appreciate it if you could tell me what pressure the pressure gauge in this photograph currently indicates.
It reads 50 psi
